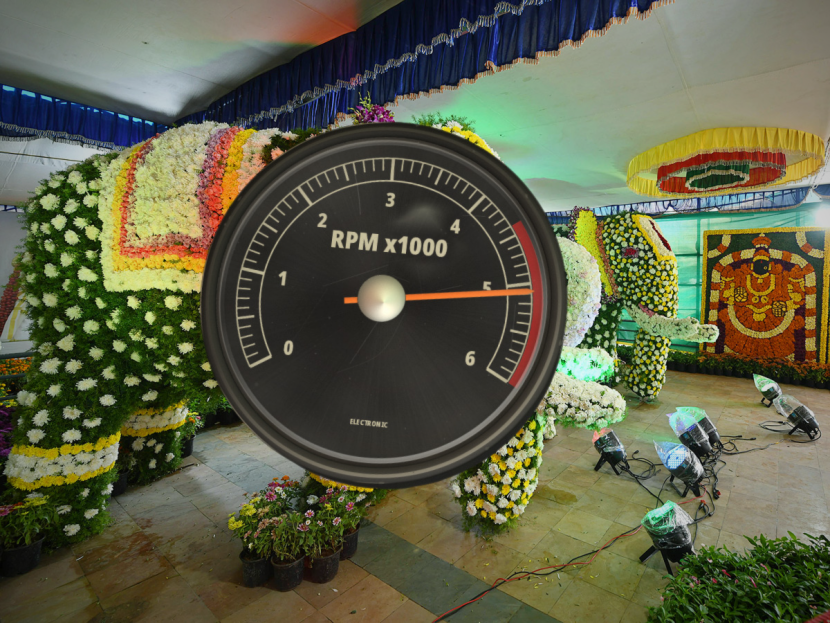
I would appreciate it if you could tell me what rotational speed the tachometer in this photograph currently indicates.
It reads 5100 rpm
